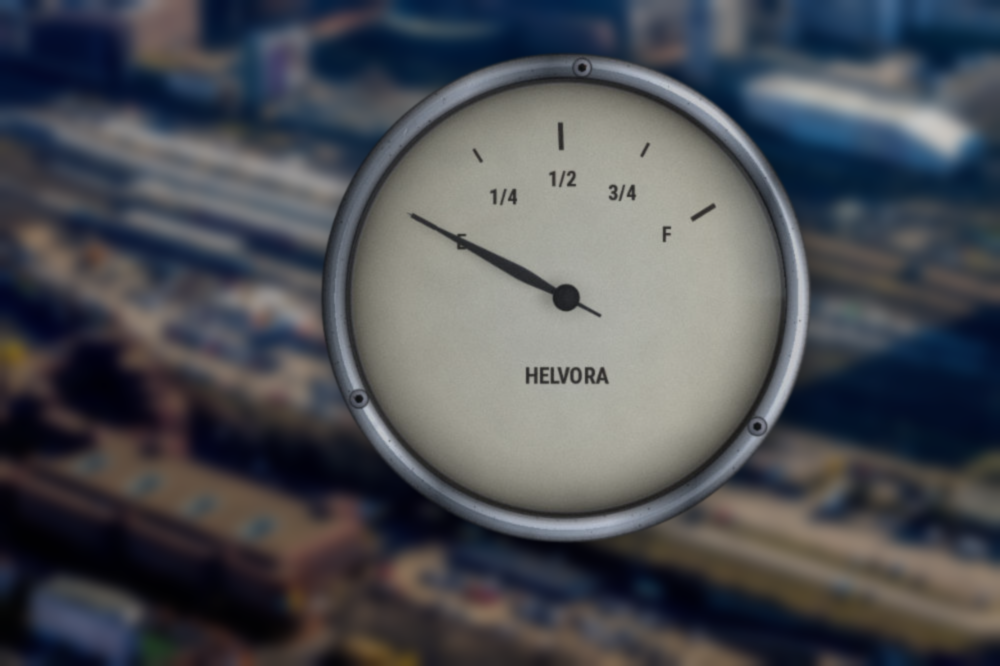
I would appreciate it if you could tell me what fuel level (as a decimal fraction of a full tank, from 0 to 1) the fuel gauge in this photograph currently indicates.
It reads 0
